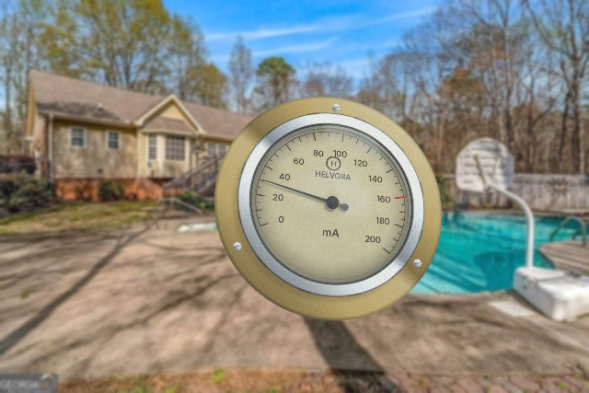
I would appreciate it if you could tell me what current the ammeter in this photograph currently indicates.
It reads 30 mA
